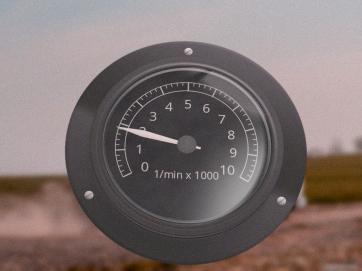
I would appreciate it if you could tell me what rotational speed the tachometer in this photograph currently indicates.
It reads 1800 rpm
